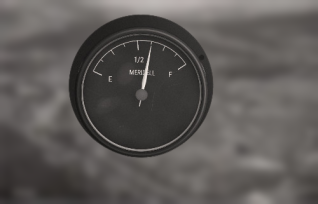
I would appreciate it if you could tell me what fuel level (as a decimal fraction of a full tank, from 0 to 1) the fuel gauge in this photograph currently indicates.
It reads 0.625
